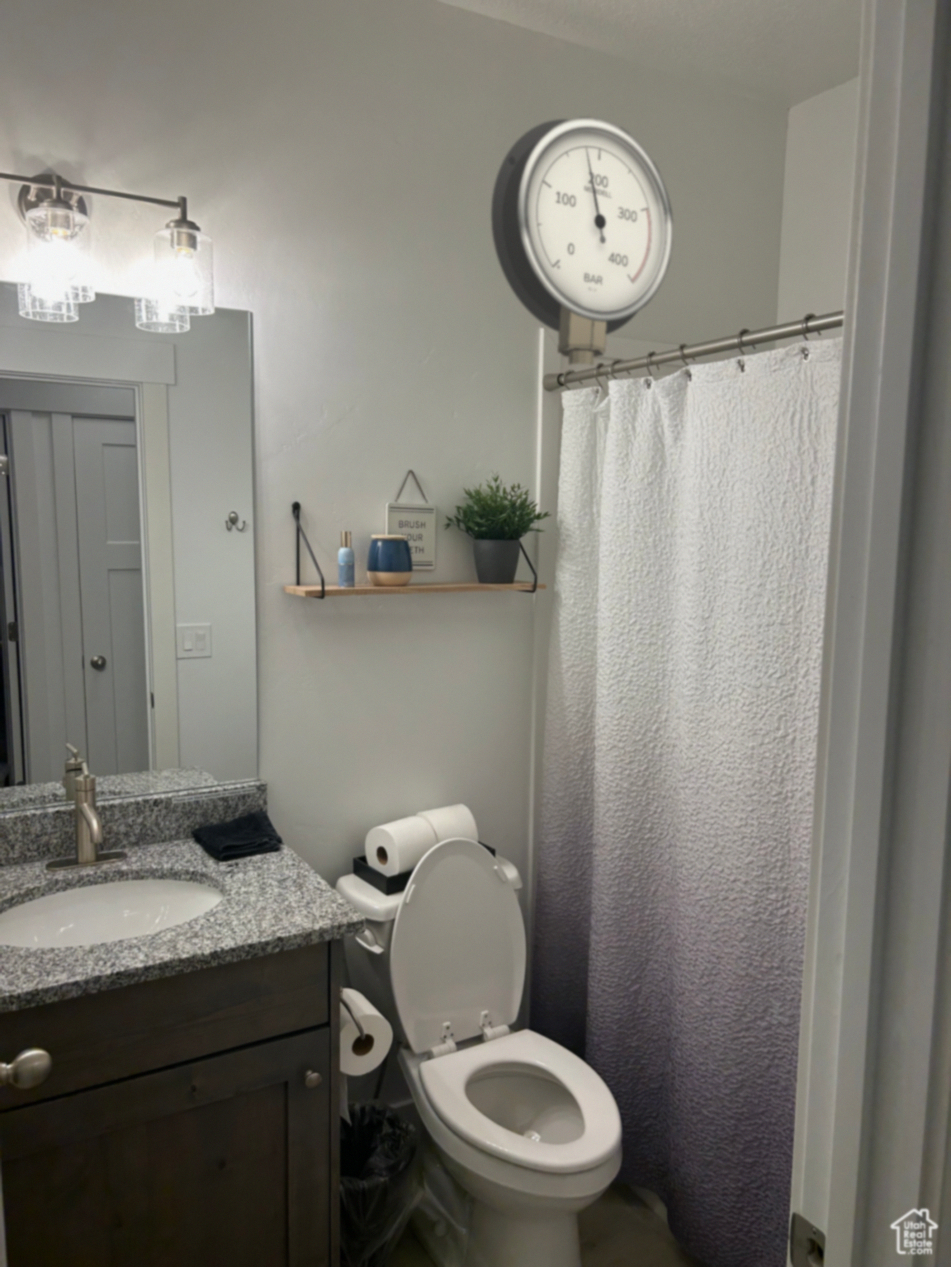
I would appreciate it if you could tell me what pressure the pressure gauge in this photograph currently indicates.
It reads 175 bar
